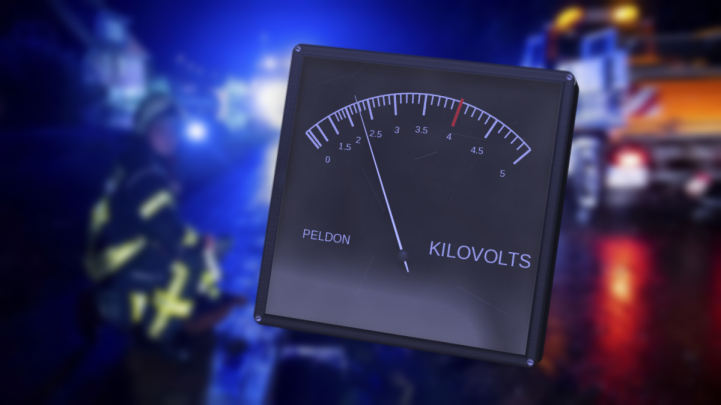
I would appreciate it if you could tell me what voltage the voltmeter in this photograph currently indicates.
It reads 2.3 kV
